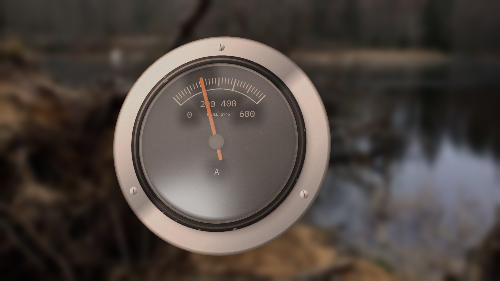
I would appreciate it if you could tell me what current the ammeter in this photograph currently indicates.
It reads 200 A
